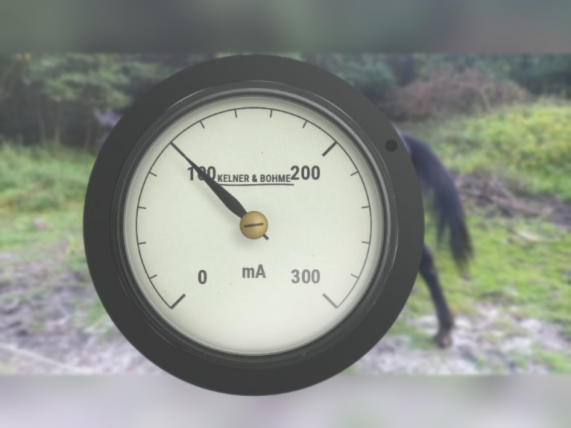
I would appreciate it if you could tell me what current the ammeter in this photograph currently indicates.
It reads 100 mA
